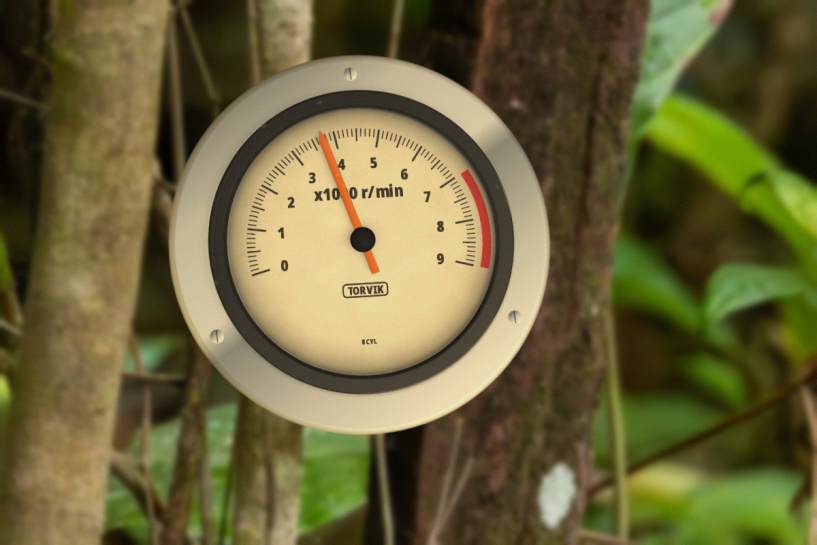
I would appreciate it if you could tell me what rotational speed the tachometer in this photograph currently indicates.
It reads 3700 rpm
